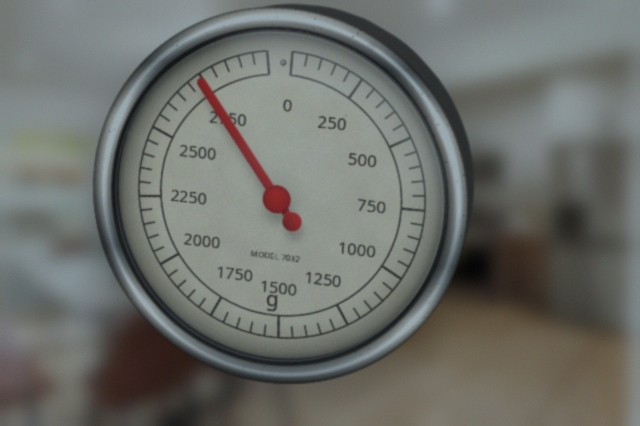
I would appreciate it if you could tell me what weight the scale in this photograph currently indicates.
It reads 2750 g
